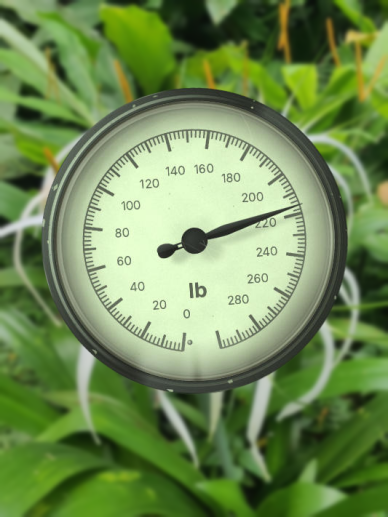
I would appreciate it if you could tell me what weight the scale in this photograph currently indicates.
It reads 216 lb
